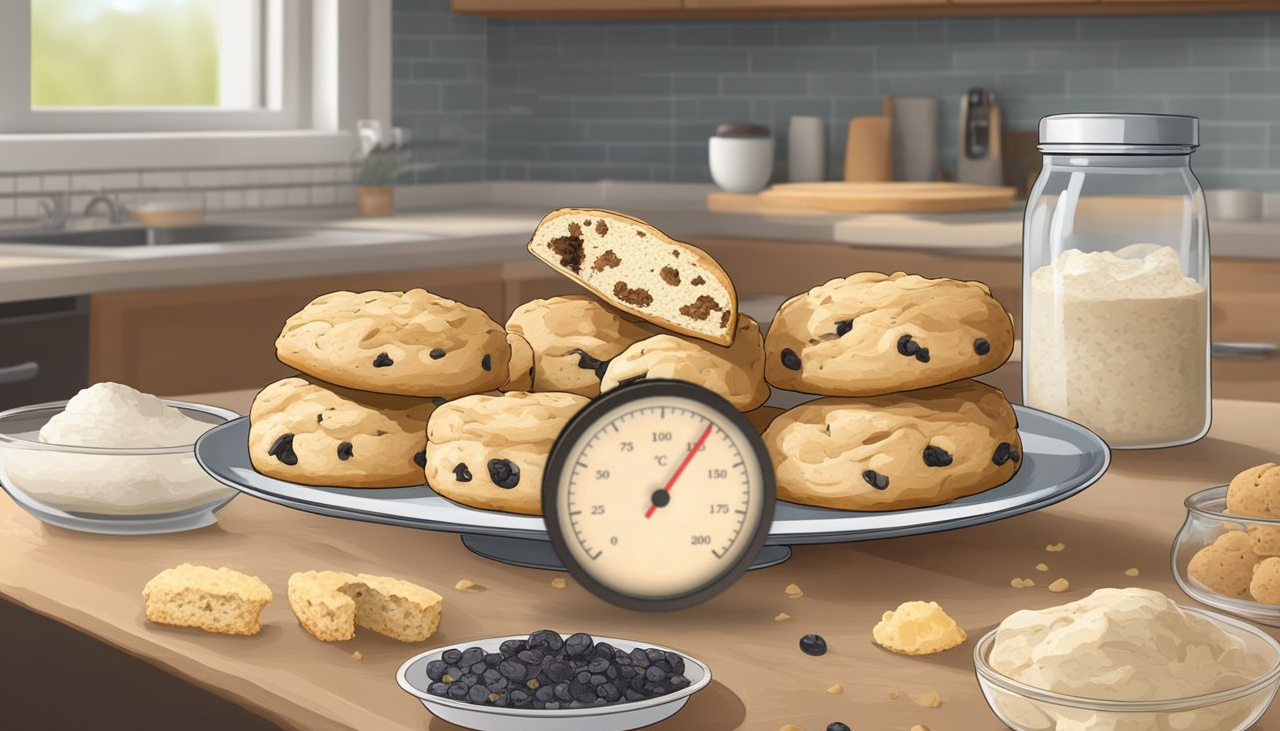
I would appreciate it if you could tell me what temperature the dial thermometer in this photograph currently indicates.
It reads 125 °C
